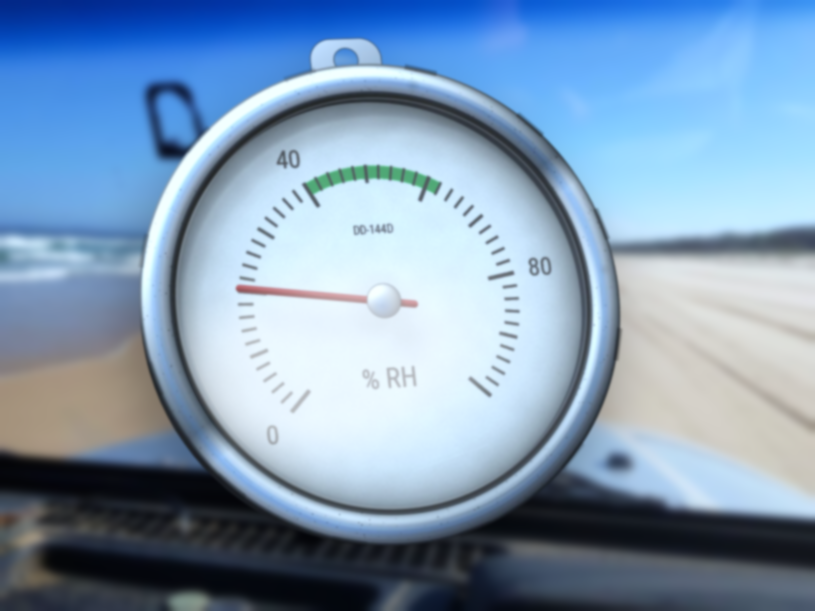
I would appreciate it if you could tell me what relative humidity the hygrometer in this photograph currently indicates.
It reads 20 %
